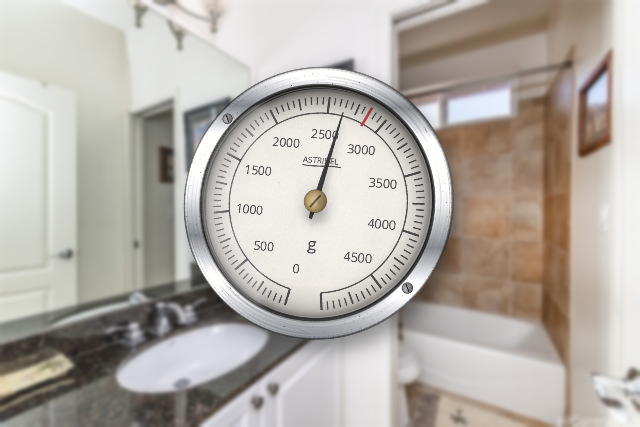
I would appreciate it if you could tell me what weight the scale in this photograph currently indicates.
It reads 2650 g
